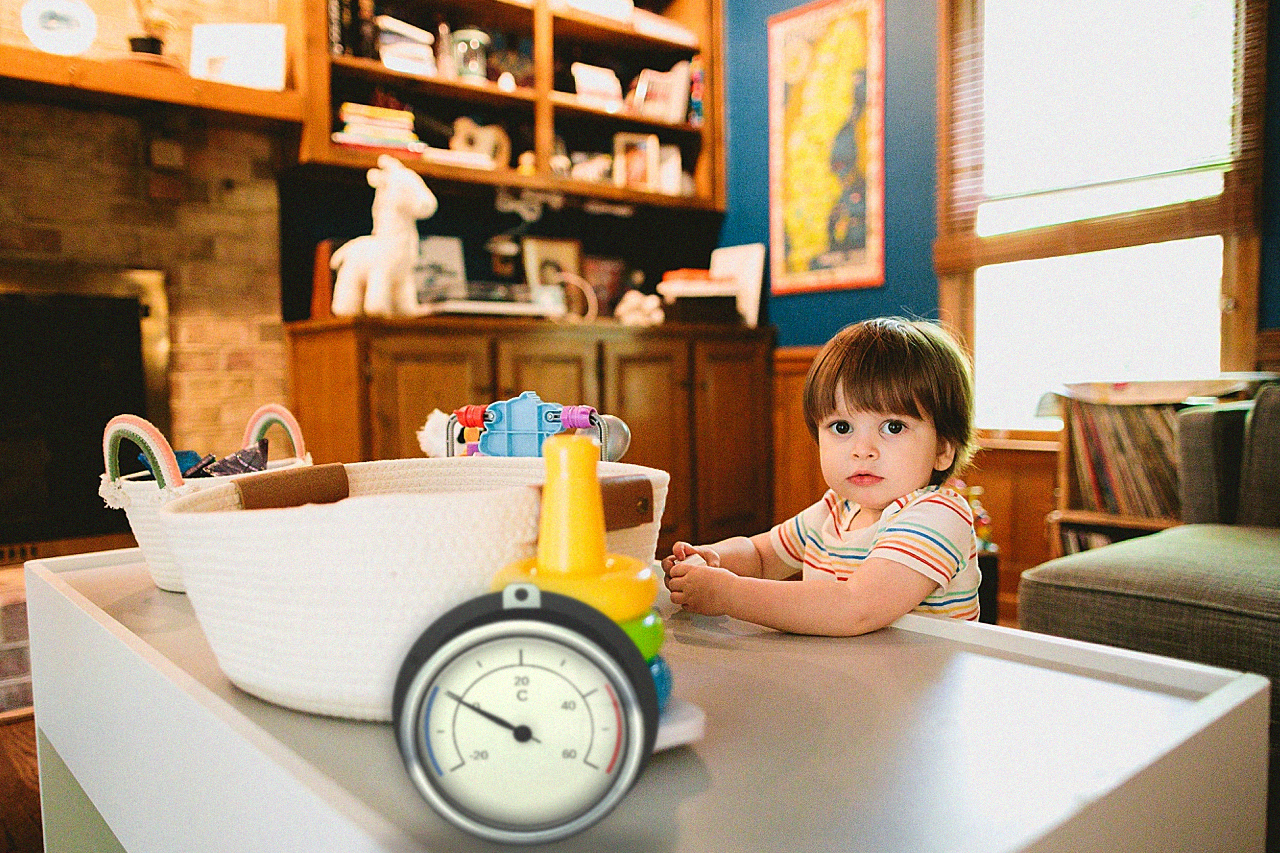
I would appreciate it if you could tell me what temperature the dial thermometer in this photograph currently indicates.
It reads 0 °C
